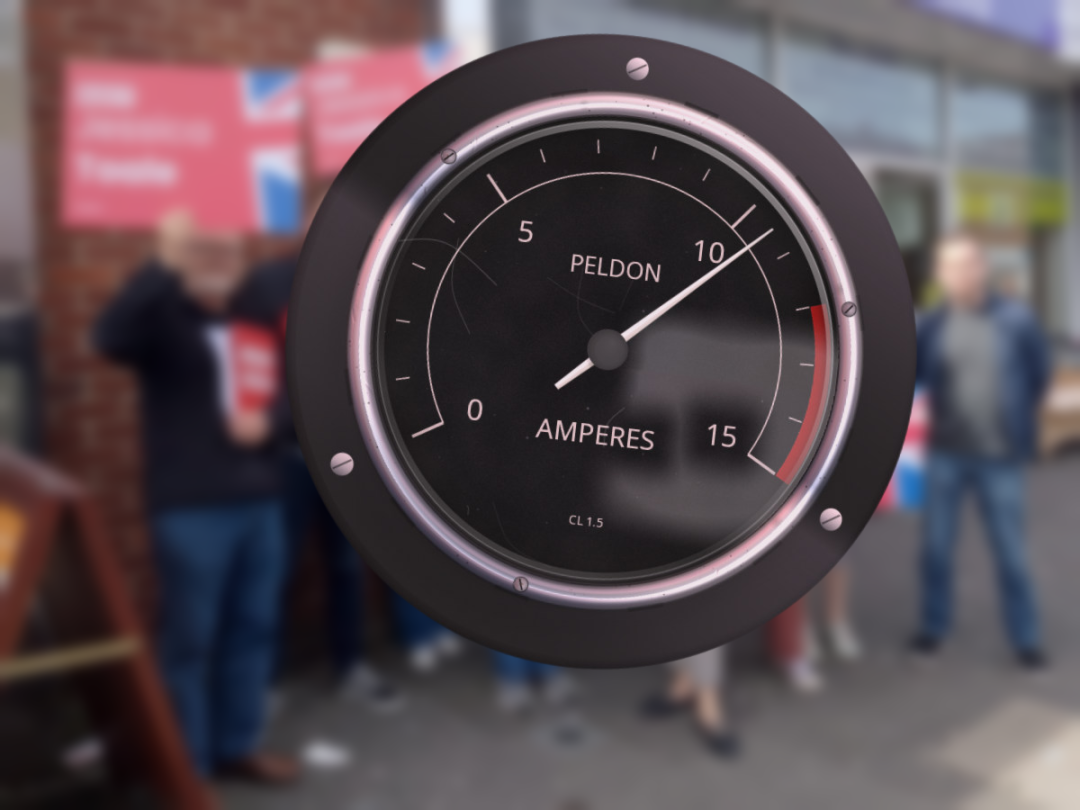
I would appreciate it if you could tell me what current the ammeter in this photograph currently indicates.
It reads 10.5 A
